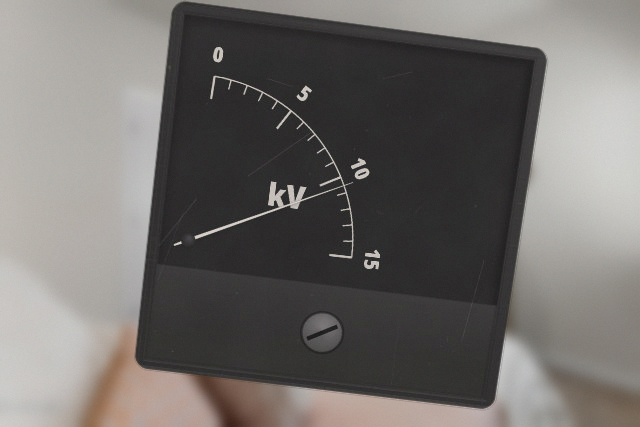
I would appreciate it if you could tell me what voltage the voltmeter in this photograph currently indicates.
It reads 10.5 kV
